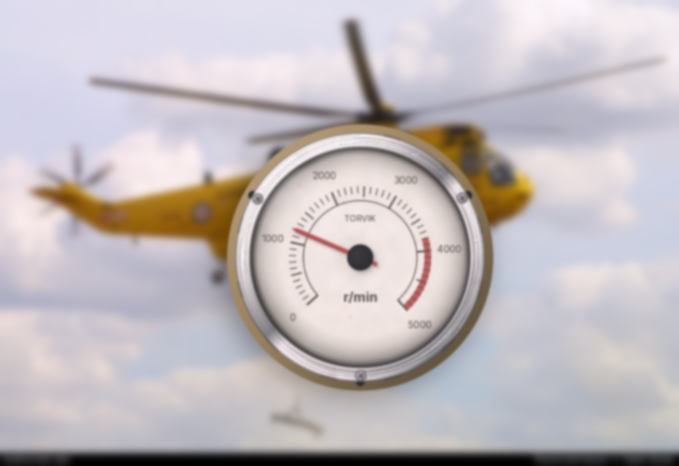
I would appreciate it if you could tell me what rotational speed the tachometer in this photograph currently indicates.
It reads 1200 rpm
